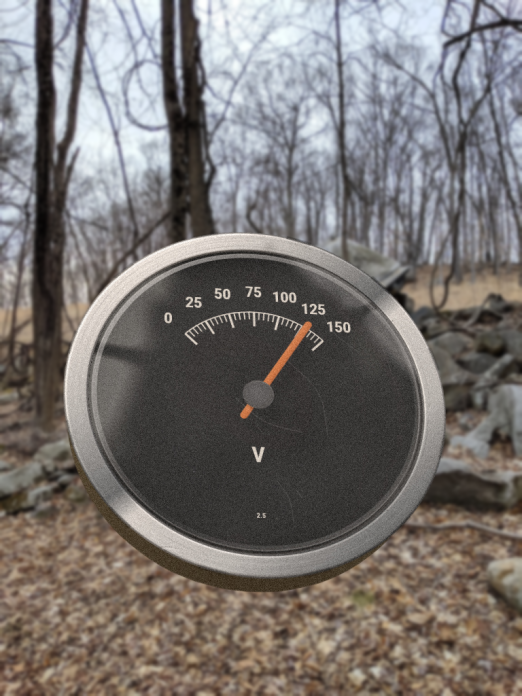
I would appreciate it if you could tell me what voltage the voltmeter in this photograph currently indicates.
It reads 130 V
